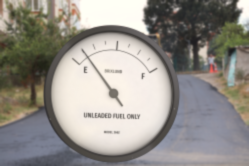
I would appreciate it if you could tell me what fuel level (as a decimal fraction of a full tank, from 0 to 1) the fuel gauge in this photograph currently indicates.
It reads 0.125
